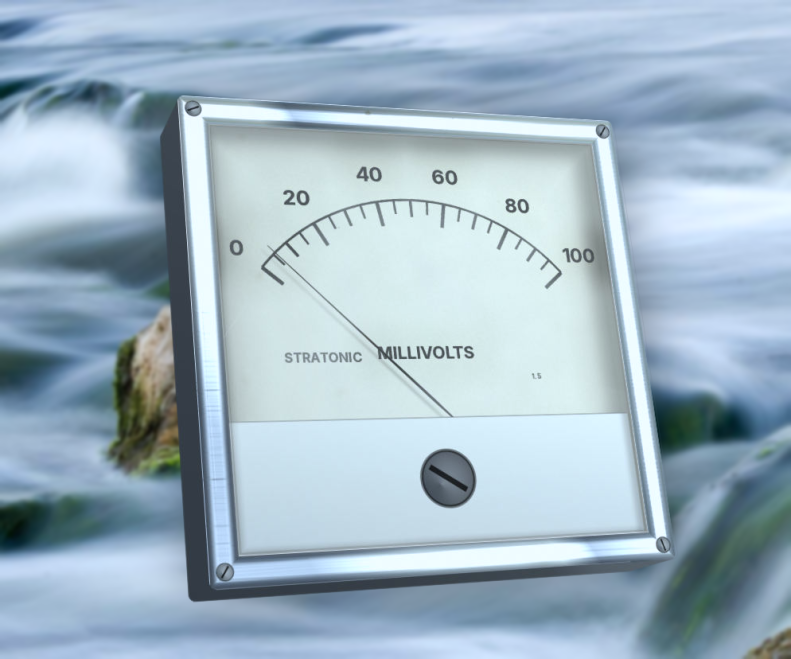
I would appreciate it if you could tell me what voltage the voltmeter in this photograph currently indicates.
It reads 5 mV
